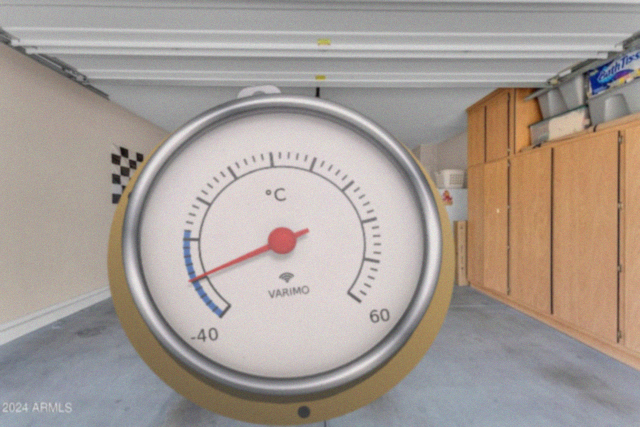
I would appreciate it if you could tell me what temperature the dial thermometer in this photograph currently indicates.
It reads -30 °C
